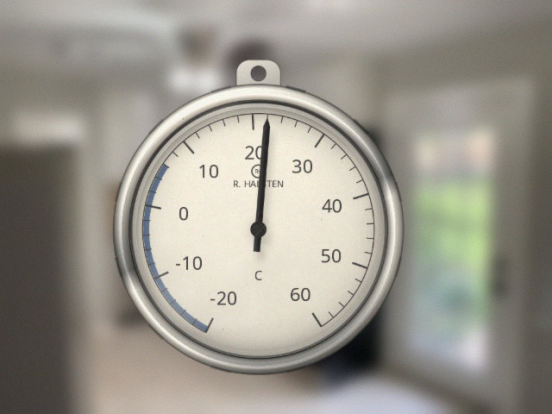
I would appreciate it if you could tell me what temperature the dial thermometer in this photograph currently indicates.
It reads 22 °C
